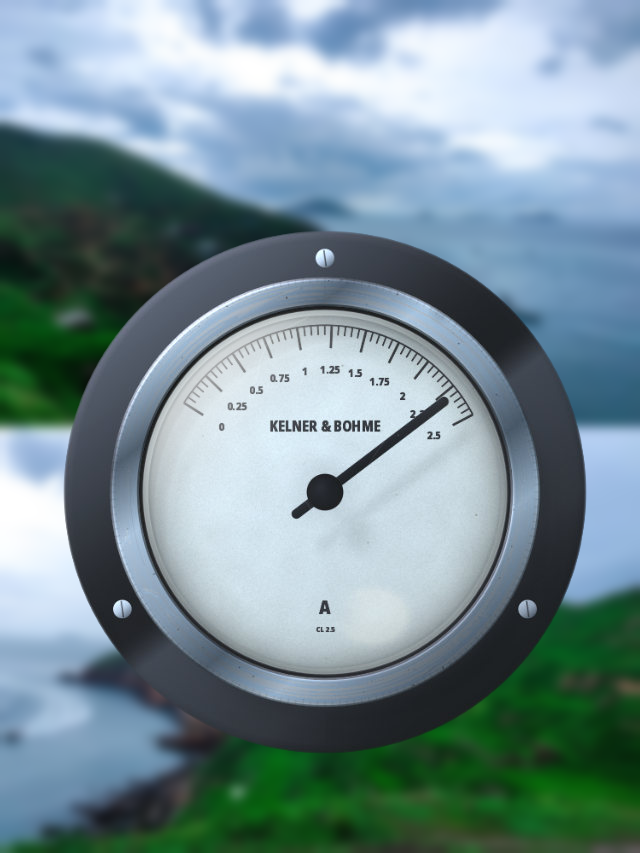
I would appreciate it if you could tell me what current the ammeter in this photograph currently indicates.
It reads 2.3 A
